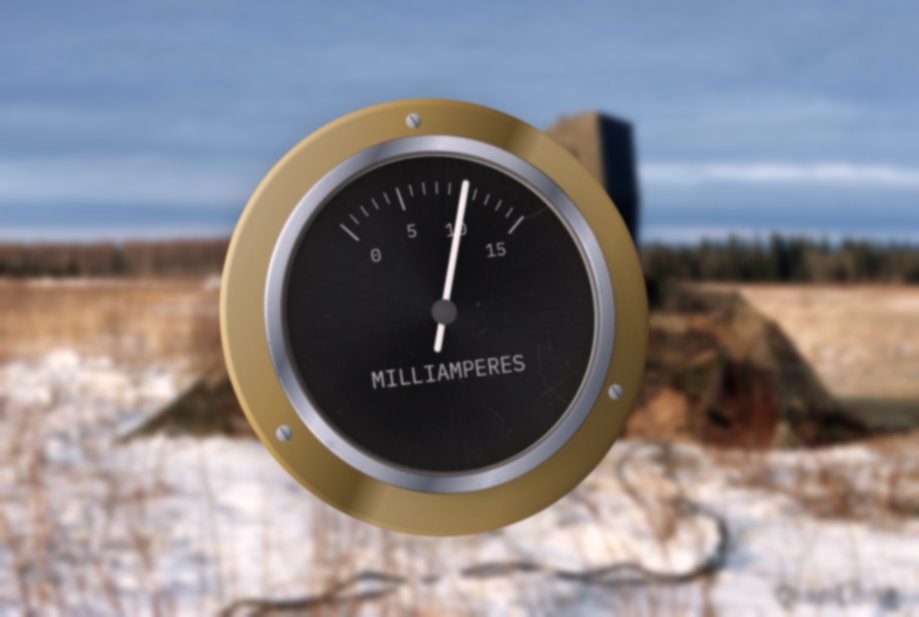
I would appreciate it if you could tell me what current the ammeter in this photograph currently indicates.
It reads 10 mA
